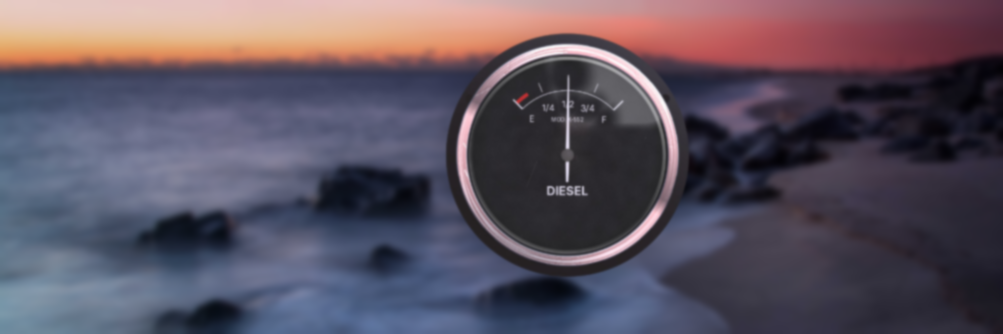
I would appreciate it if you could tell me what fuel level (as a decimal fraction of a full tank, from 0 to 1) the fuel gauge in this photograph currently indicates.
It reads 0.5
